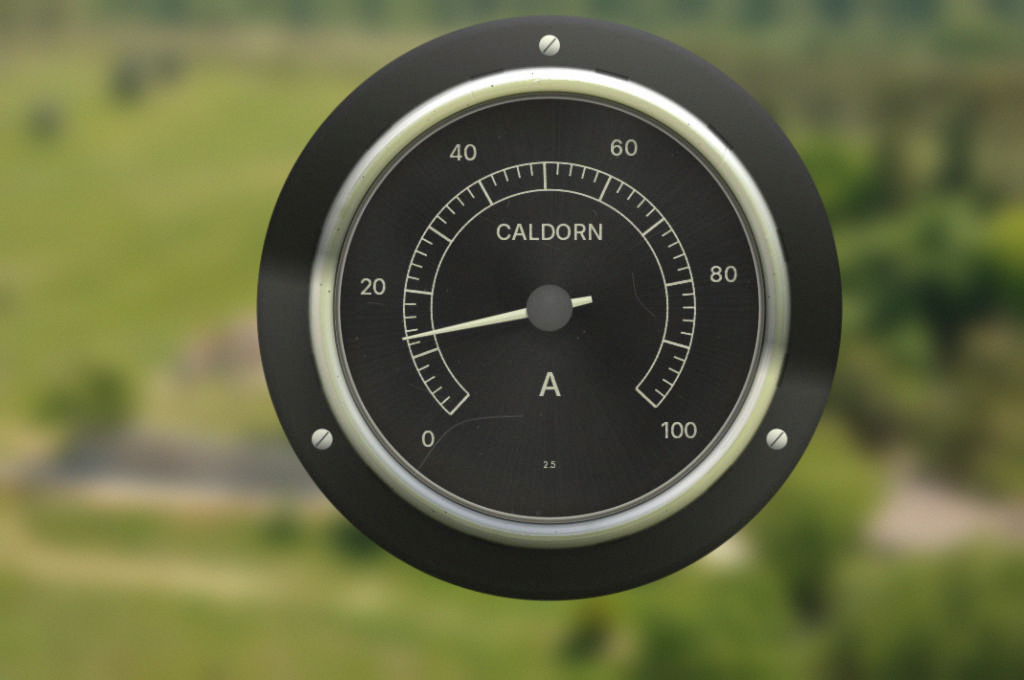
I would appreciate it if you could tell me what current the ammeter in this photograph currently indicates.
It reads 13 A
